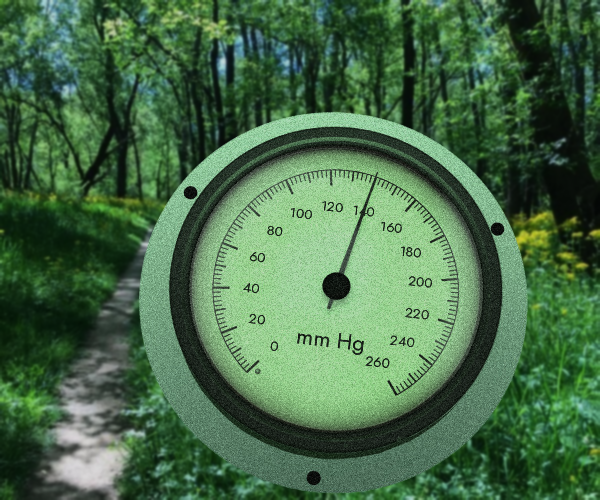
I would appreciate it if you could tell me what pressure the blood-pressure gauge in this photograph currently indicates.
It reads 140 mmHg
